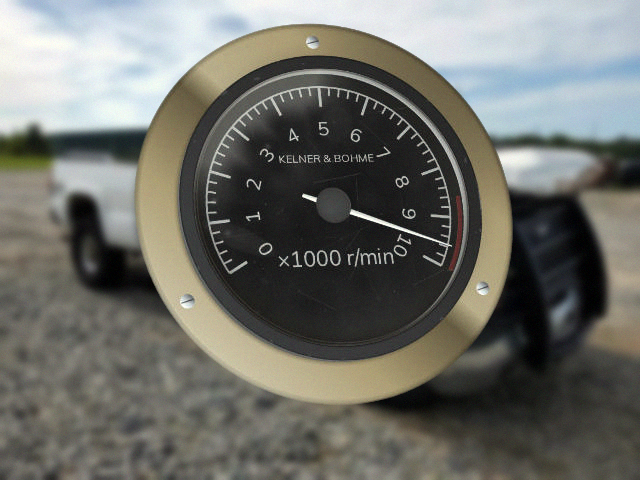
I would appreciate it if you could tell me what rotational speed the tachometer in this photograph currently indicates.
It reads 9600 rpm
